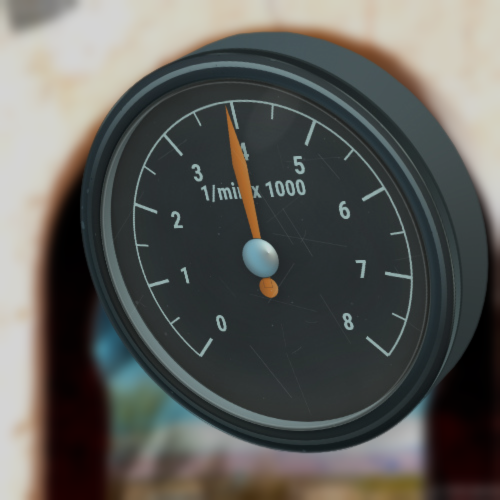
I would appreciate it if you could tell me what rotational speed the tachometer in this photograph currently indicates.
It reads 4000 rpm
